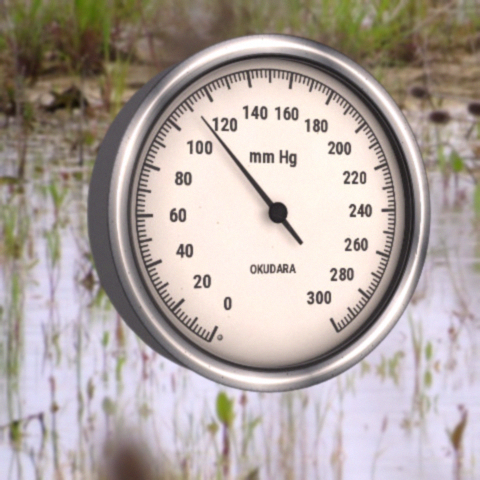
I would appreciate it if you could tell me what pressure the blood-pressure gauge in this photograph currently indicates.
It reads 110 mmHg
